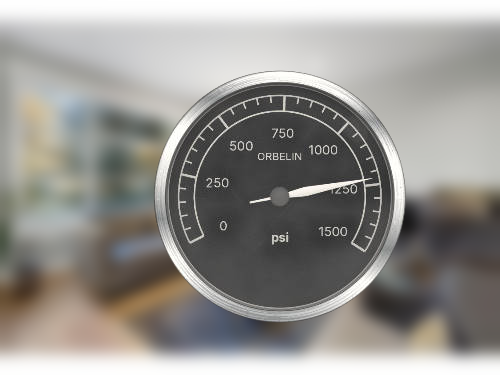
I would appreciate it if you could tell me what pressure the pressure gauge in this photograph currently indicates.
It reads 1225 psi
